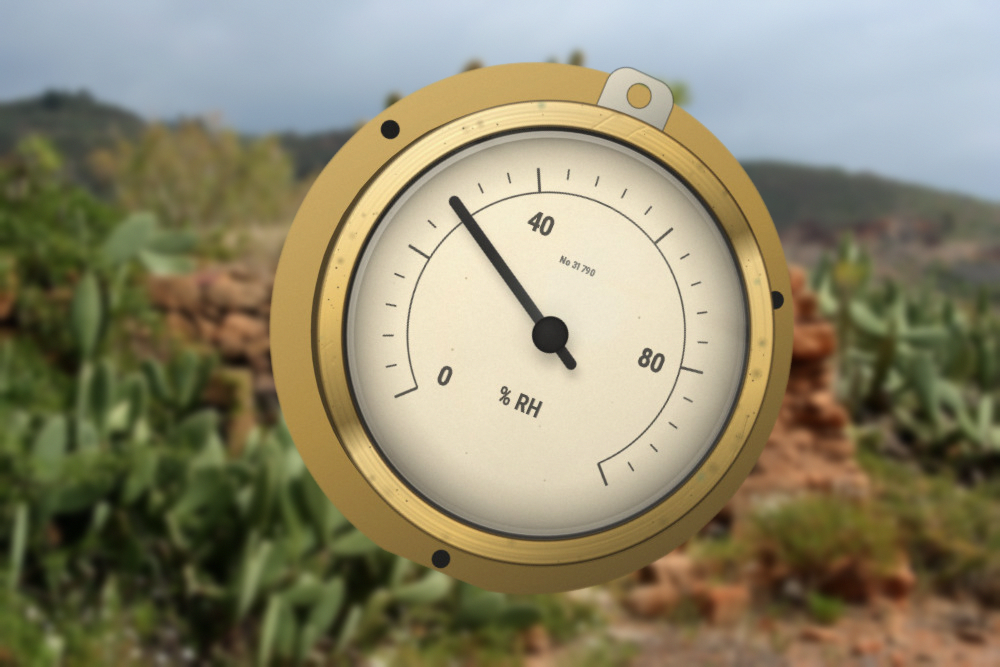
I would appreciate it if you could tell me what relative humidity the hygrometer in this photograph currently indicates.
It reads 28 %
